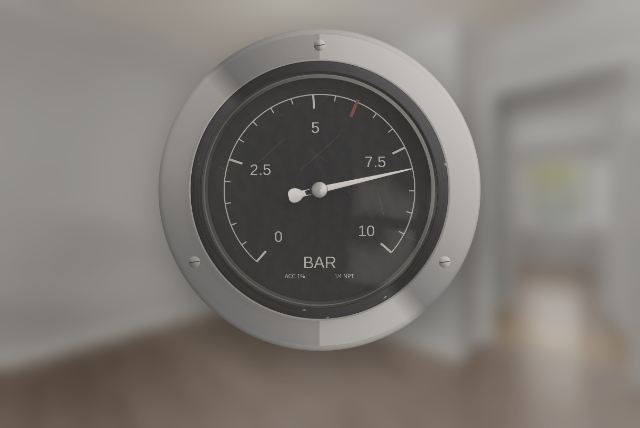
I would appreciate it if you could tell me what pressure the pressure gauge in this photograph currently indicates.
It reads 8 bar
